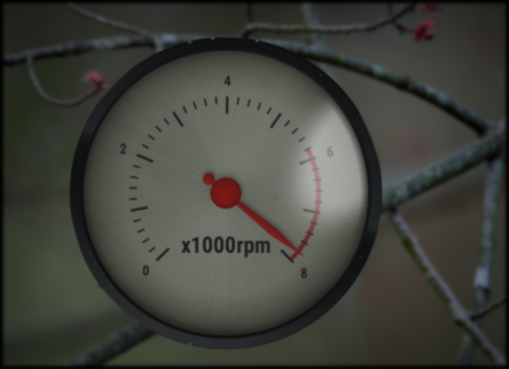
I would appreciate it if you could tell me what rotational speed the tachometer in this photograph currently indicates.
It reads 7800 rpm
